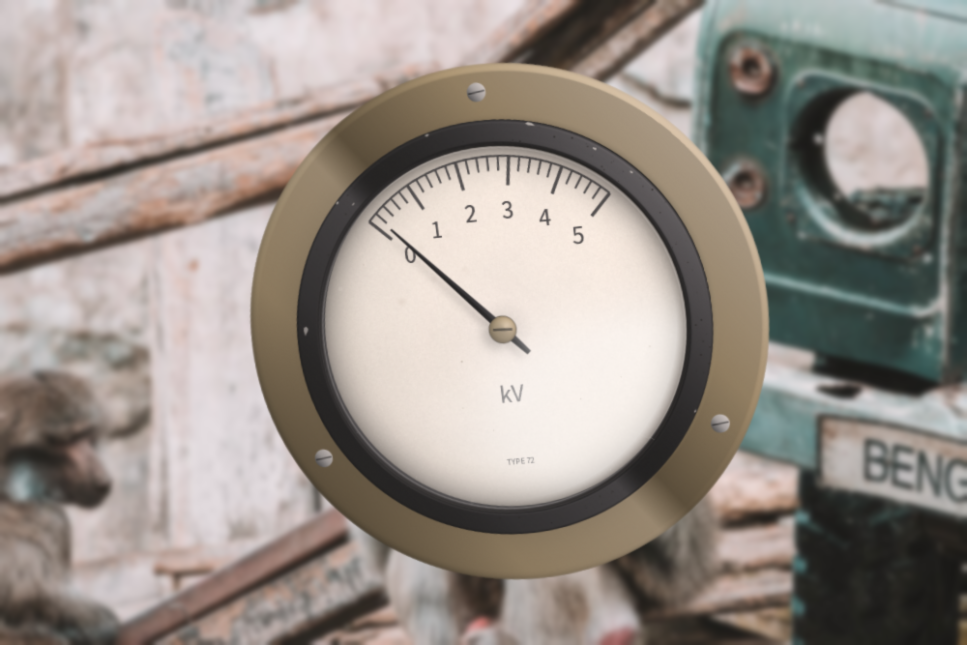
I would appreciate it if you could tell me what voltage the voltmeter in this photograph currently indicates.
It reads 0.2 kV
